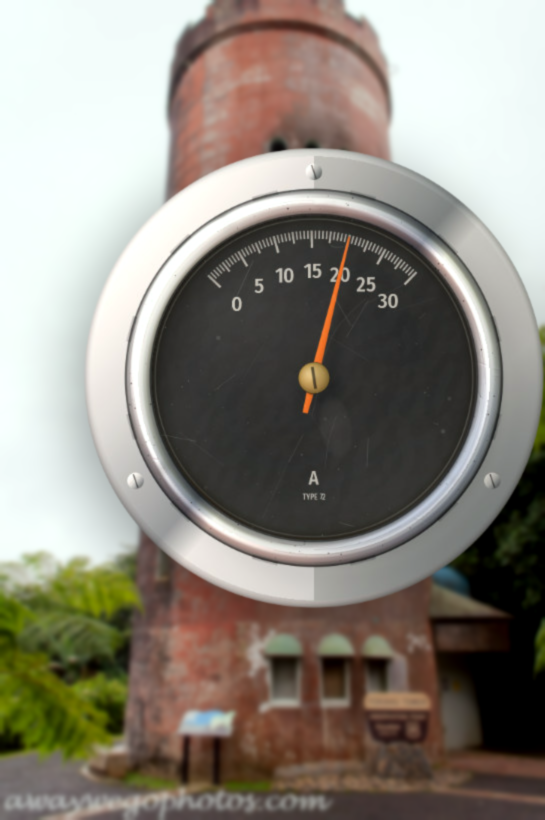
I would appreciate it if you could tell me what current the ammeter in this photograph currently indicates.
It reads 20 A
